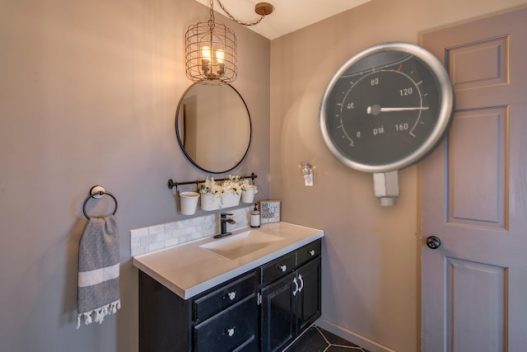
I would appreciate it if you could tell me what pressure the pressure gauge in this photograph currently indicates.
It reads 140 psi
